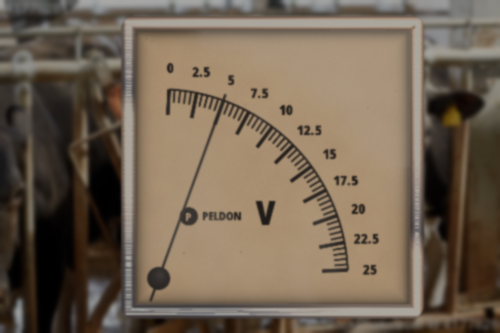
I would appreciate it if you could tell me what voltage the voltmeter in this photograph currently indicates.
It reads 5 V
